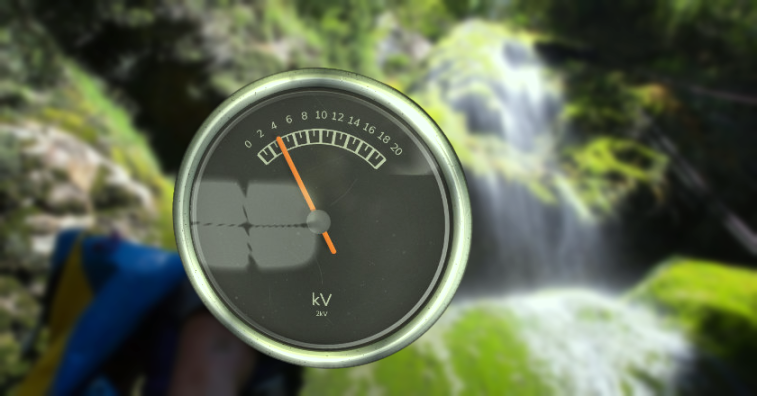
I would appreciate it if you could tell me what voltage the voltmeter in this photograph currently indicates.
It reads 4 kV
